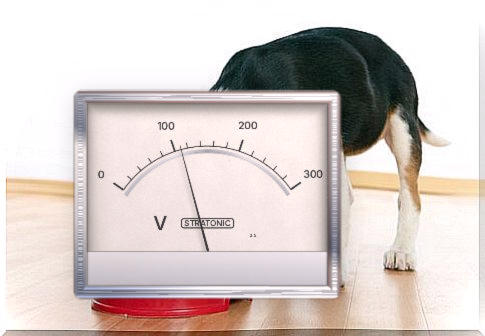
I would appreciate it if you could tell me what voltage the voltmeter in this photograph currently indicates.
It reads 110 V
